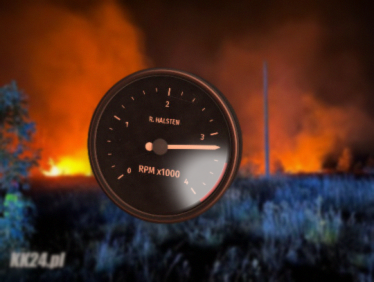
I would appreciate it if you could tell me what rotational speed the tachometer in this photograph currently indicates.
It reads 3200 rpm
